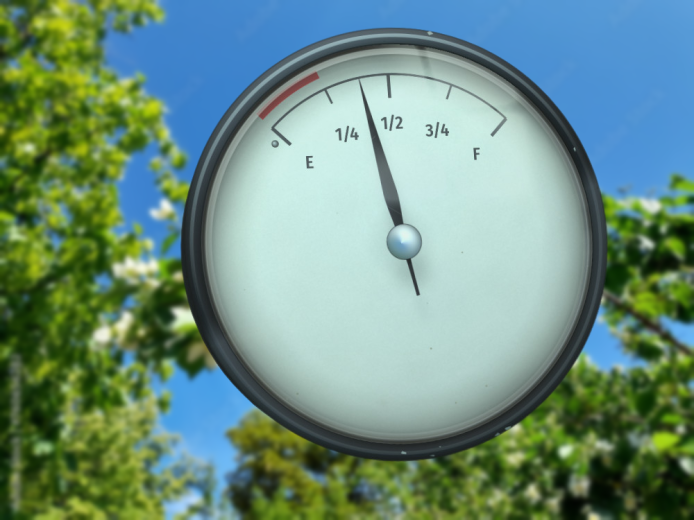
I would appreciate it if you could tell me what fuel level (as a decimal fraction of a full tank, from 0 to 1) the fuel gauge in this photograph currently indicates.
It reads 0.375
